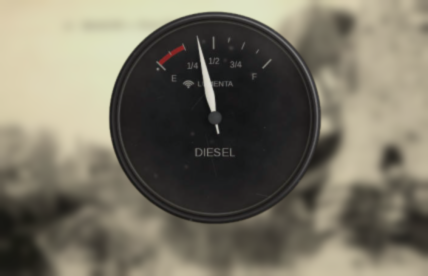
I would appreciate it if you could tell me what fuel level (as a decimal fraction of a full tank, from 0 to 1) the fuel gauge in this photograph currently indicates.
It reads 0.375
